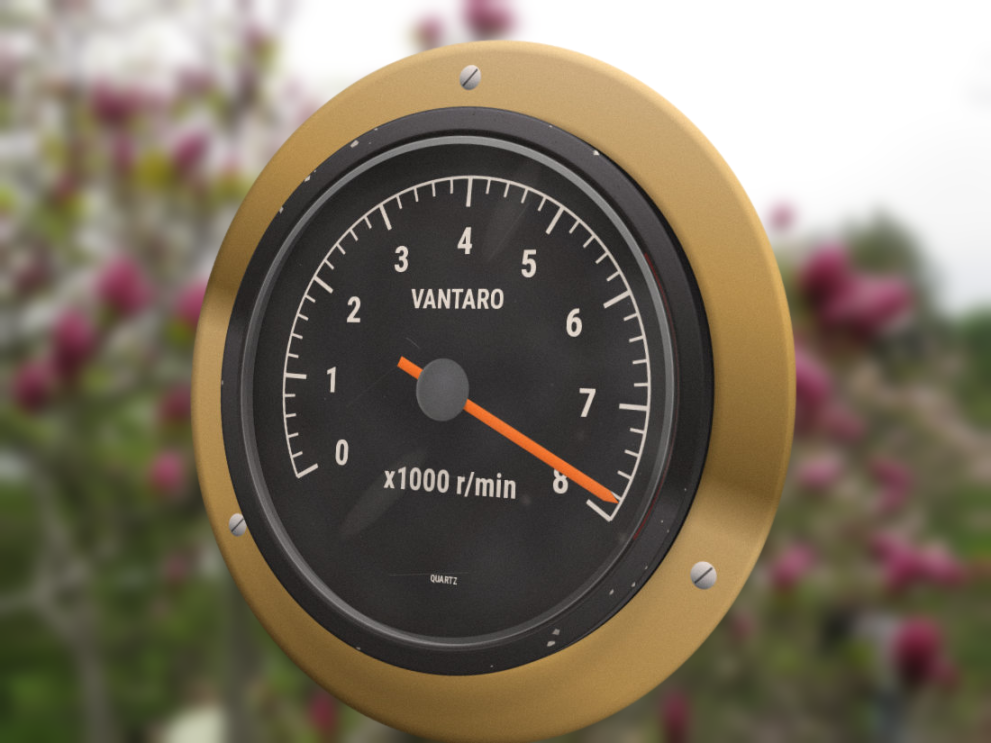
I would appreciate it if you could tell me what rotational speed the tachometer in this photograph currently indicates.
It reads 7800 rpm
